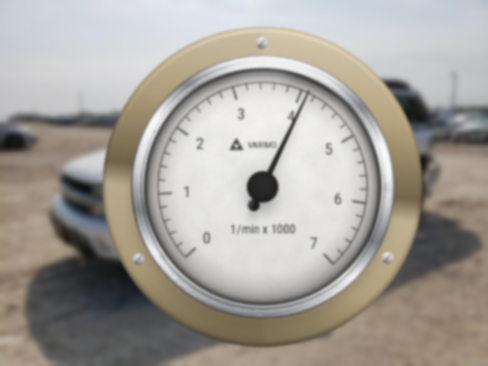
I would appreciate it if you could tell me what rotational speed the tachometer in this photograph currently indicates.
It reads 4100 rpm
